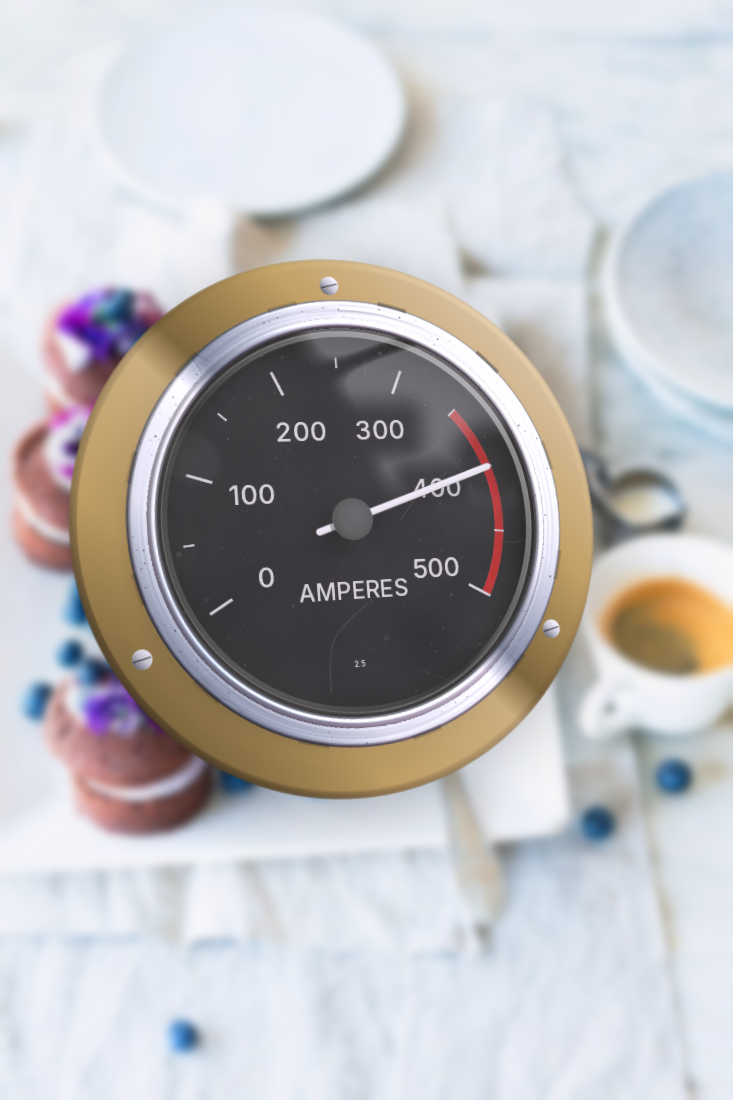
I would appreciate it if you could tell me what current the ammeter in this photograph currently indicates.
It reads 400 A
